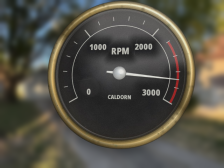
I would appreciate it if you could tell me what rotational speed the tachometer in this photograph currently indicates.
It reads 2700 rpm
